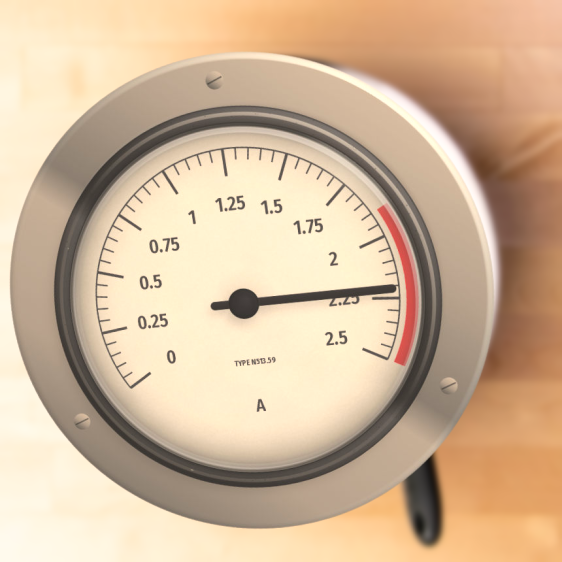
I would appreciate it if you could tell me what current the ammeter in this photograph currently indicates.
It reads 2.2 A
